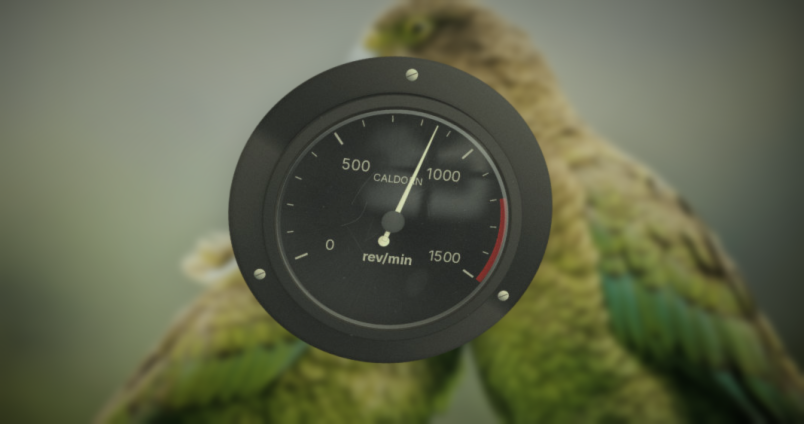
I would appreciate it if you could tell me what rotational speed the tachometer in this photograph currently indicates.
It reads 850 rpm
